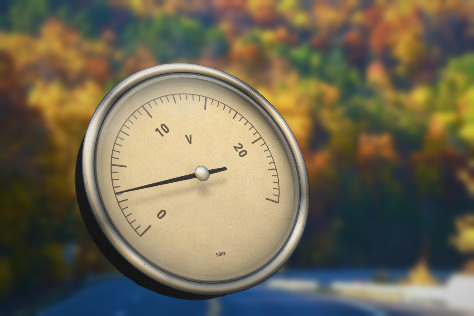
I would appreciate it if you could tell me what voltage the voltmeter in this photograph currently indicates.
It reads 3 V
